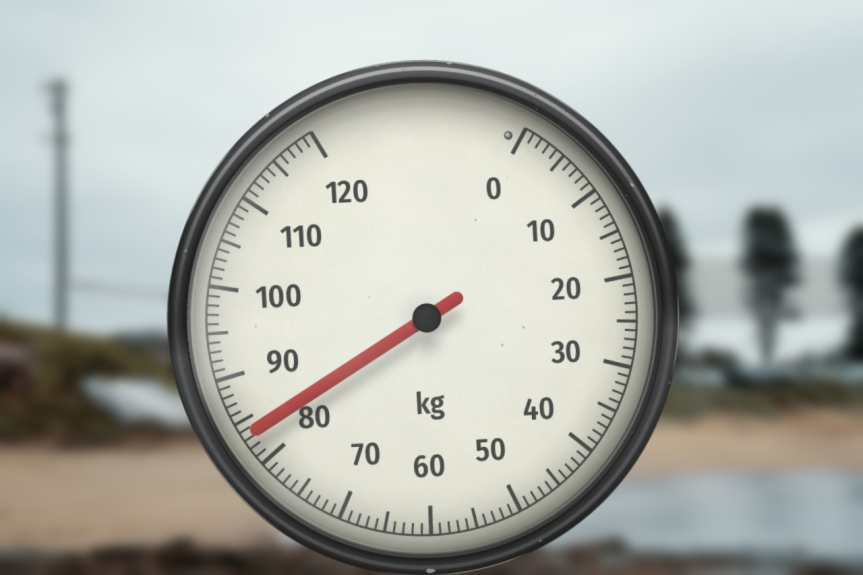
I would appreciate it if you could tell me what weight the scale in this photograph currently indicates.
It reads 83.5 kg
